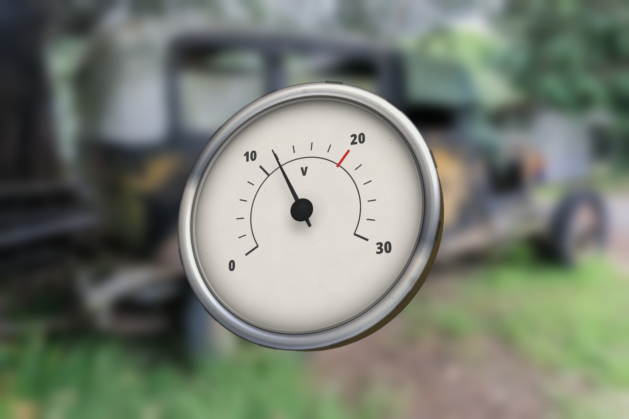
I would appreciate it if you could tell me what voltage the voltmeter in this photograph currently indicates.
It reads 12 V
